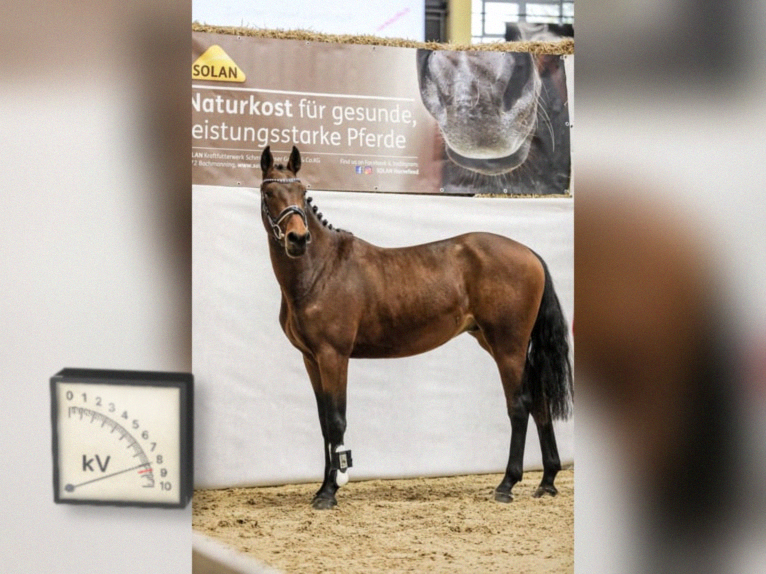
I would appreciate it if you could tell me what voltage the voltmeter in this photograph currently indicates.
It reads 8 kV
